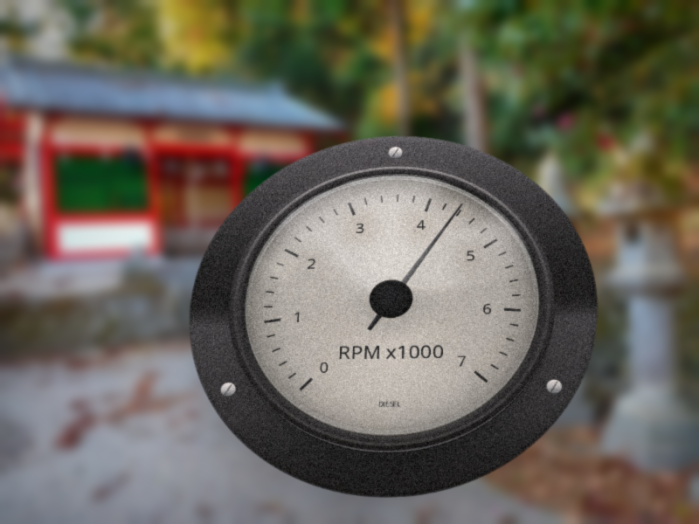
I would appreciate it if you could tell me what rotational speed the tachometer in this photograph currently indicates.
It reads 4400 rpm
